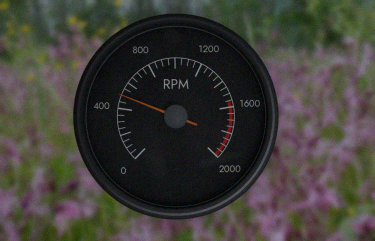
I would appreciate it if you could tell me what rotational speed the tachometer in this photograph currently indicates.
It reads 500 rpm
